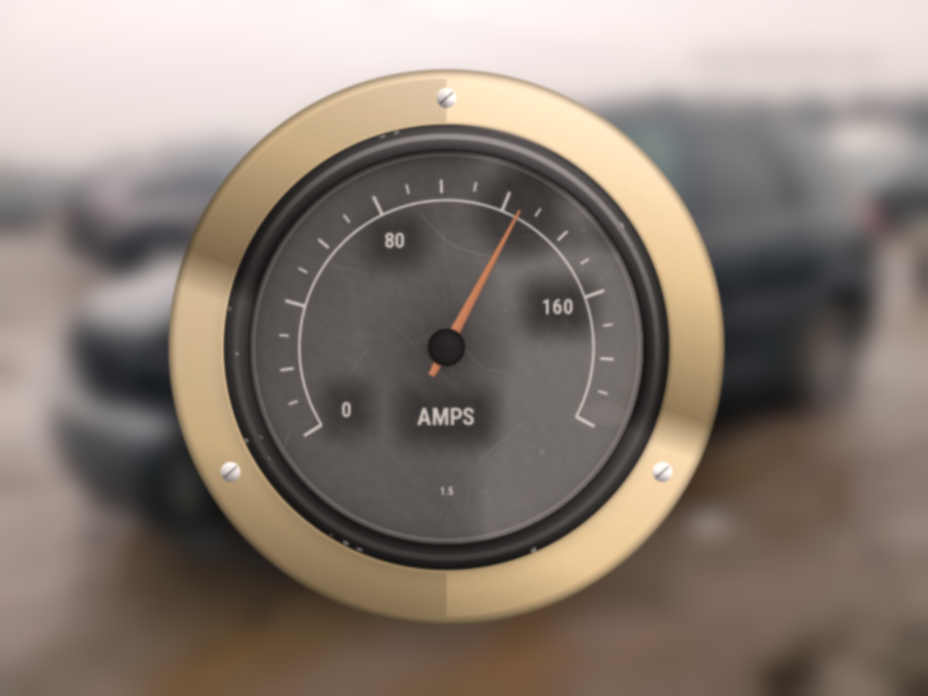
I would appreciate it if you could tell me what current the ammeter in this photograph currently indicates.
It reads 125 A
